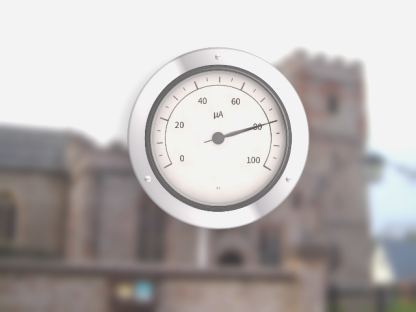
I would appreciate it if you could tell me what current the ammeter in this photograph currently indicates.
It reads 80 µA
